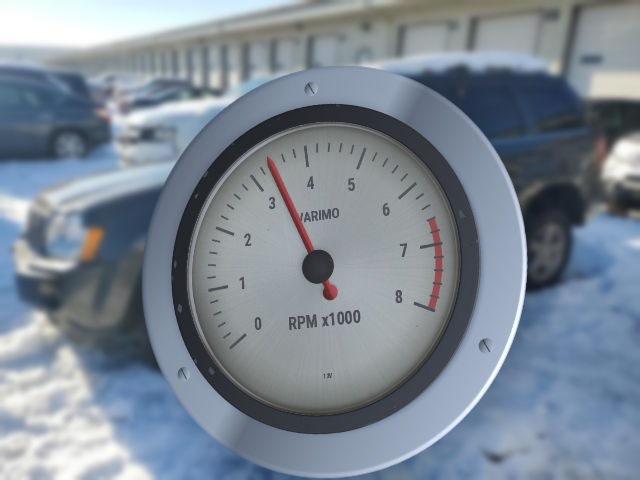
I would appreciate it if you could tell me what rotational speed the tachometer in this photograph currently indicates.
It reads 3400 rpm
